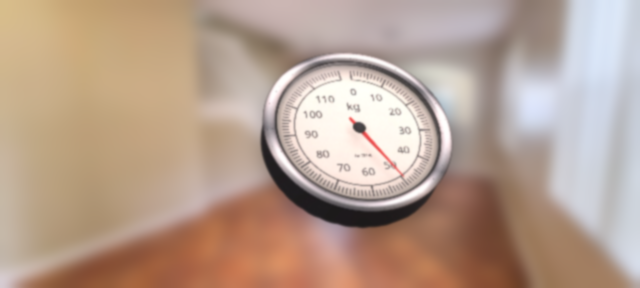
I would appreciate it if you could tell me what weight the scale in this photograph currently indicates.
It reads 50 kg
